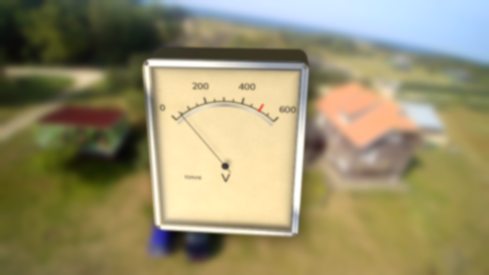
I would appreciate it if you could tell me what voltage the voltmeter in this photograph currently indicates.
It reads 50 V
